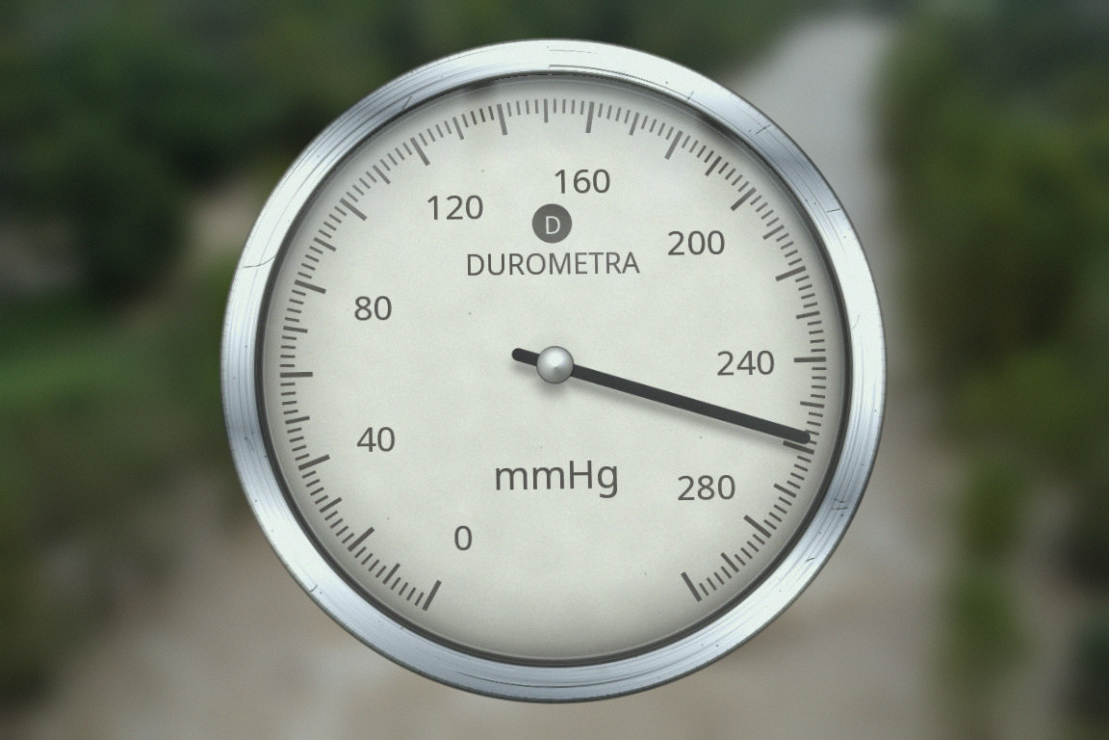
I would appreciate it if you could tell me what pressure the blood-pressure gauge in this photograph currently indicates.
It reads 258 mmHg
